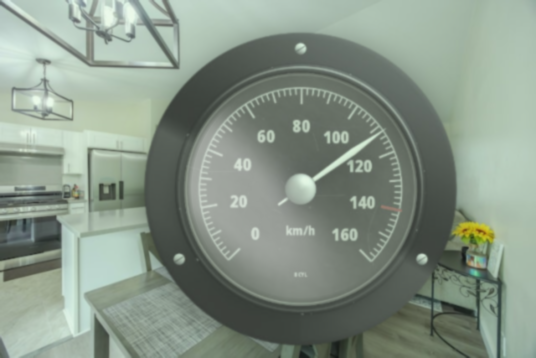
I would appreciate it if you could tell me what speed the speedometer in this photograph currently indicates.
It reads 112 km/h
